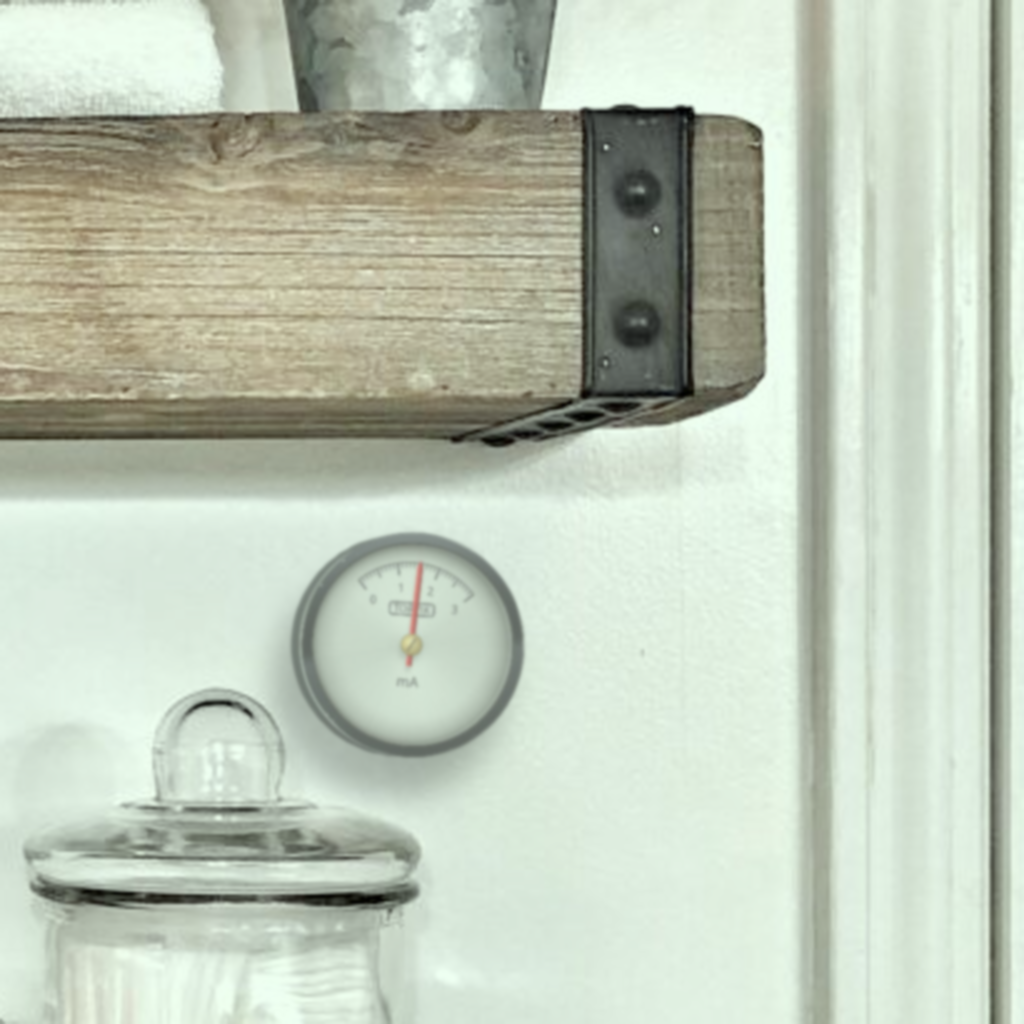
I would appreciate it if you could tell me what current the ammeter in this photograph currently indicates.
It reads 1.5 mA
